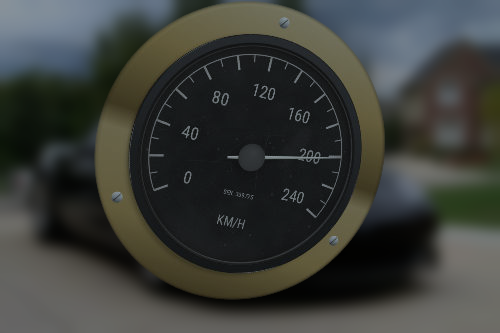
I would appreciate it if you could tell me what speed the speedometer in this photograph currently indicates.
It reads 200 km/h
